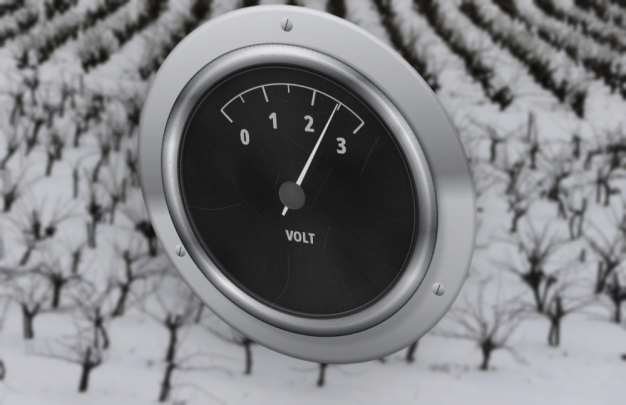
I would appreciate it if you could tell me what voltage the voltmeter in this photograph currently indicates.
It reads 2.5 V
